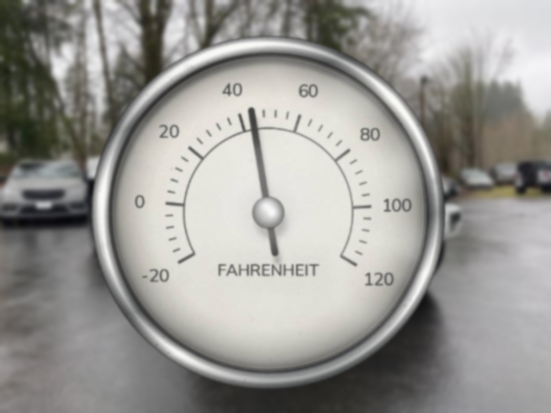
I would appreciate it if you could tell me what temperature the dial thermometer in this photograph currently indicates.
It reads 44 °F
